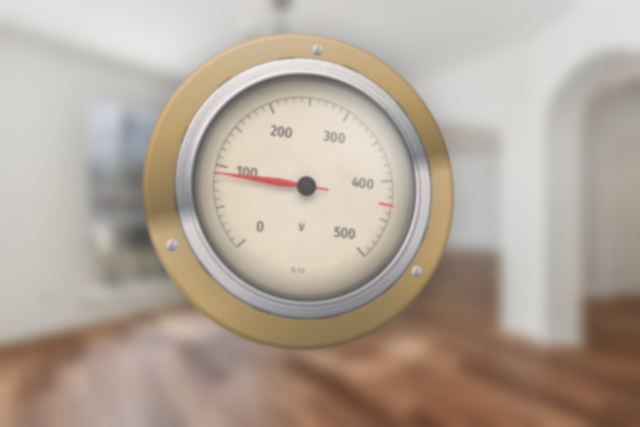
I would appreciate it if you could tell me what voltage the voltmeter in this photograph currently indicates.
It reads 90 V
